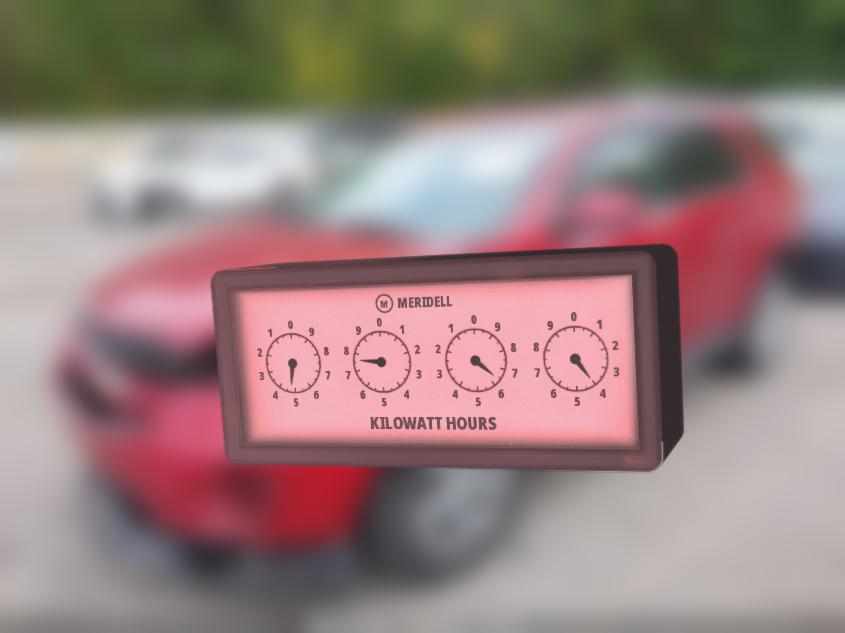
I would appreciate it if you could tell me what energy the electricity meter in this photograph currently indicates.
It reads 4764 kWh
